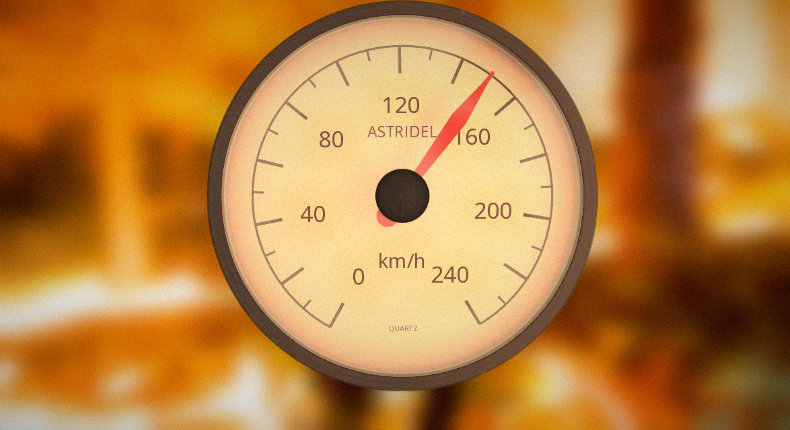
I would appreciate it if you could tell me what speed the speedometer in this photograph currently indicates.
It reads 150 km/h
